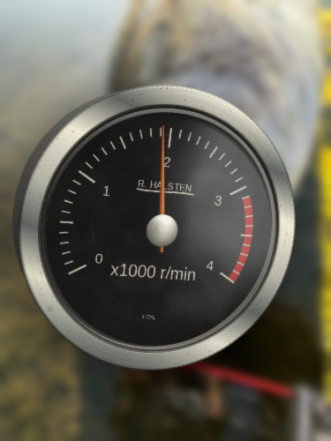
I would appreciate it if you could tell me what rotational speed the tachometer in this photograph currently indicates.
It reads 1900 rpm
